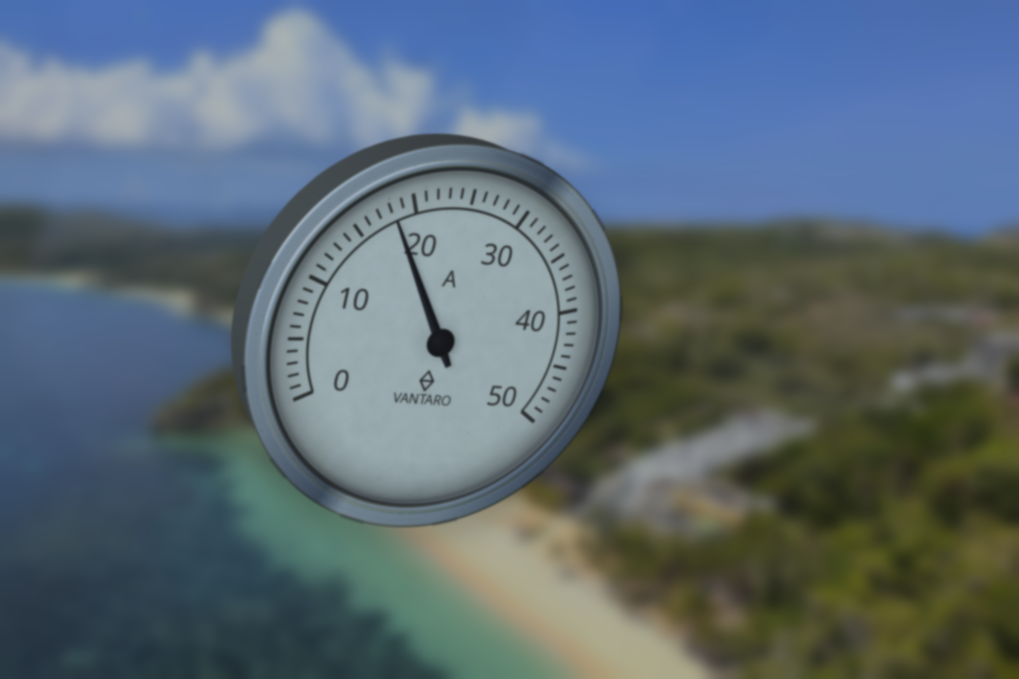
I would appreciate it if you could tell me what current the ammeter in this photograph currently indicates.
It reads 18 A
